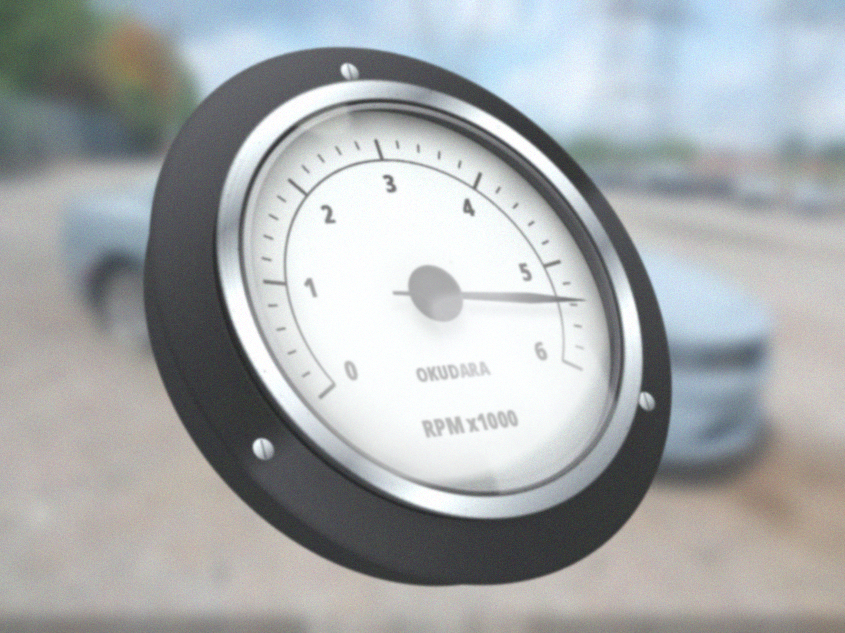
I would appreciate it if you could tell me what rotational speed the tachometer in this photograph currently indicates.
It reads 5400 rpm
